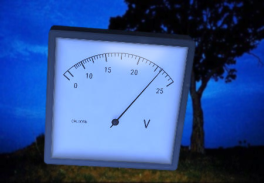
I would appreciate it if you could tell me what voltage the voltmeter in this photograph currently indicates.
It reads 23 V
